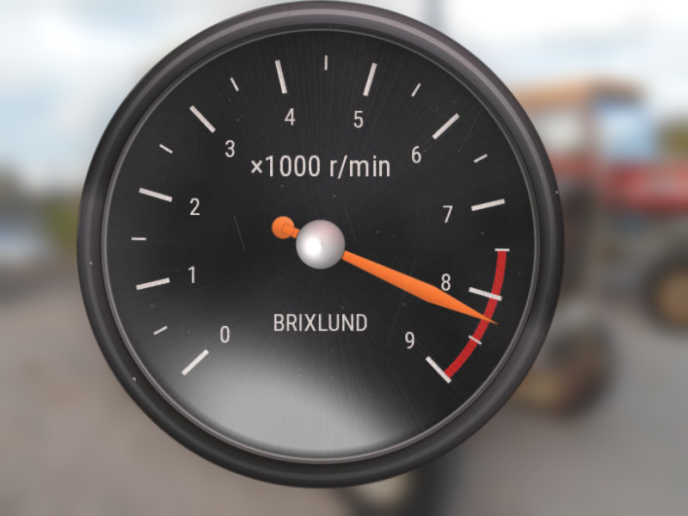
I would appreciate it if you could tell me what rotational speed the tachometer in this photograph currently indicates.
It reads 8250 rpm
